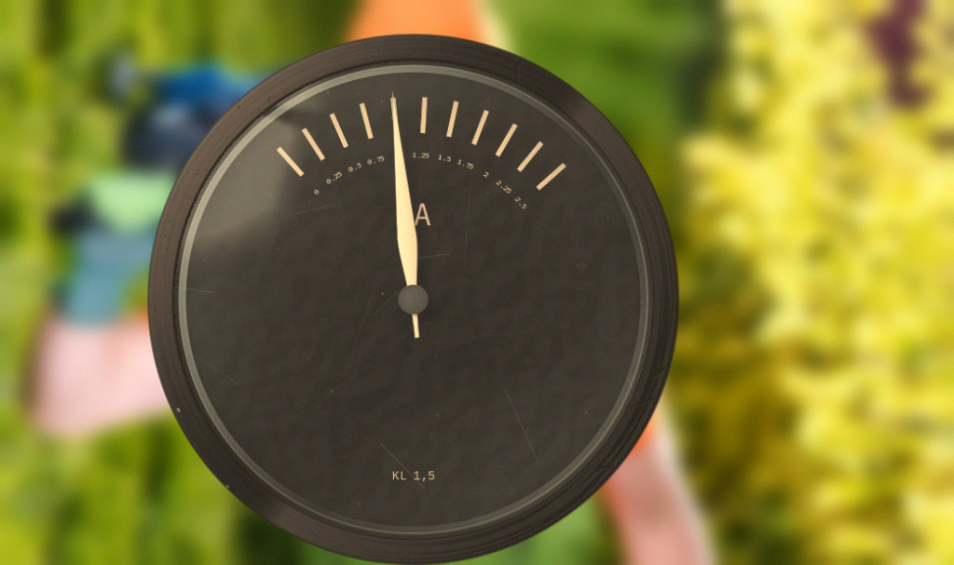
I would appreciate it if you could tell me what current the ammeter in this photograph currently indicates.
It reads 1 mA
